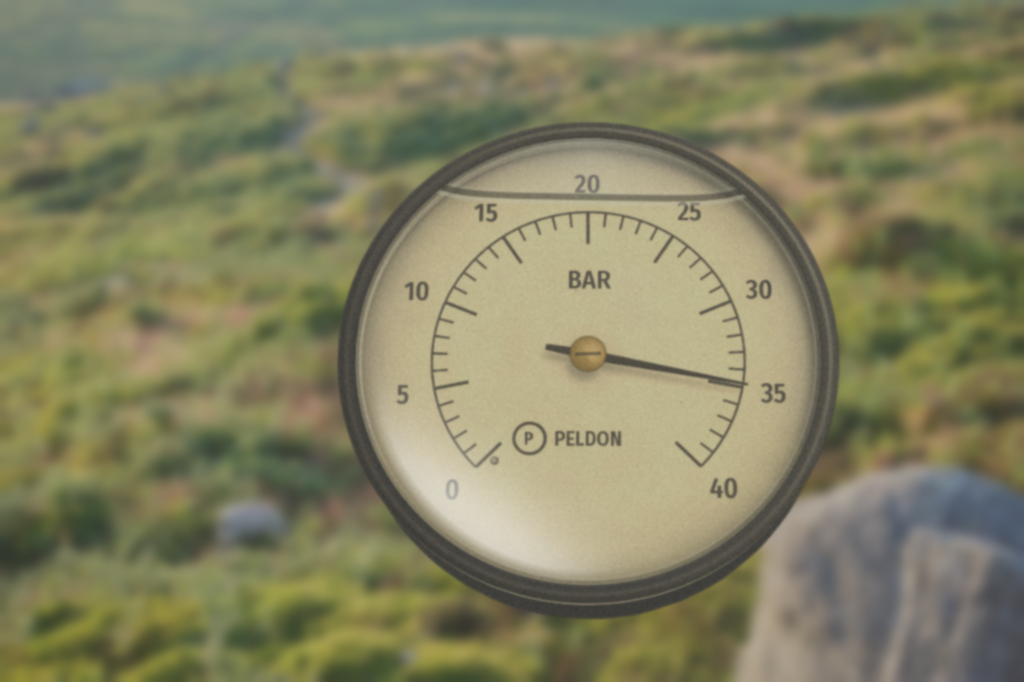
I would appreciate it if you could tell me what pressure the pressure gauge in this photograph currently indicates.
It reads 35 bar
